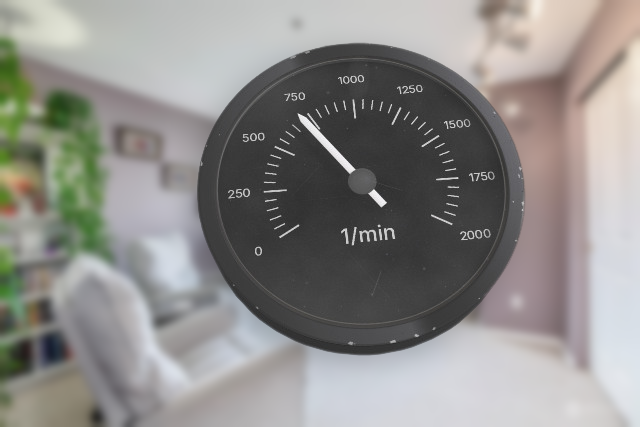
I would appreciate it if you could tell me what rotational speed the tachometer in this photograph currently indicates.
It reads 700 rpm
